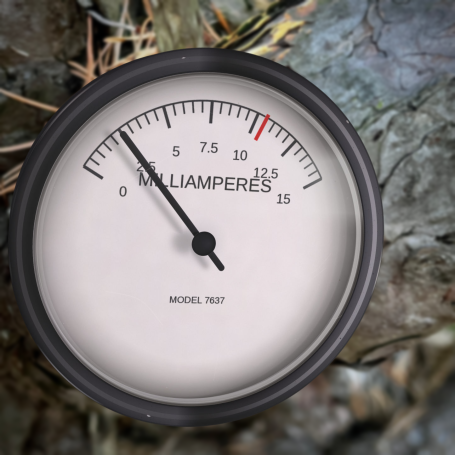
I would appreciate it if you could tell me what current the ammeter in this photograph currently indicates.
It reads 2.5 mA
